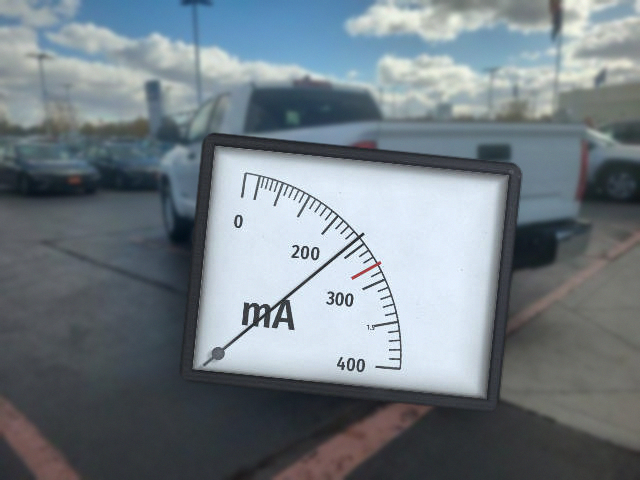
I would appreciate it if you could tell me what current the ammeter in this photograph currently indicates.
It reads 240 mA
